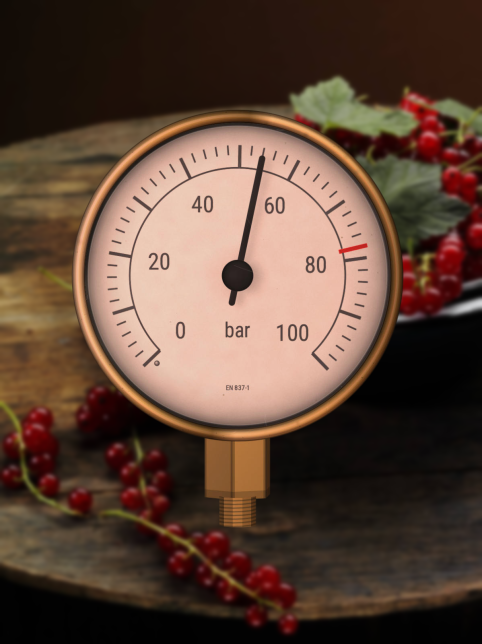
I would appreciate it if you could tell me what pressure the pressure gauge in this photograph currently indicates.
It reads 54 bar
